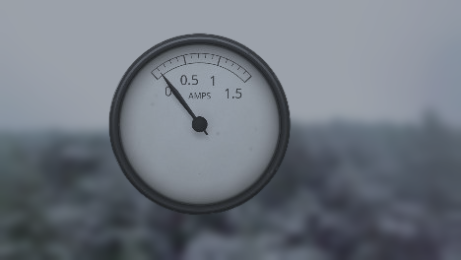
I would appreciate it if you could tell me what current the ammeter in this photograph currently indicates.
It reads 0.1 A
